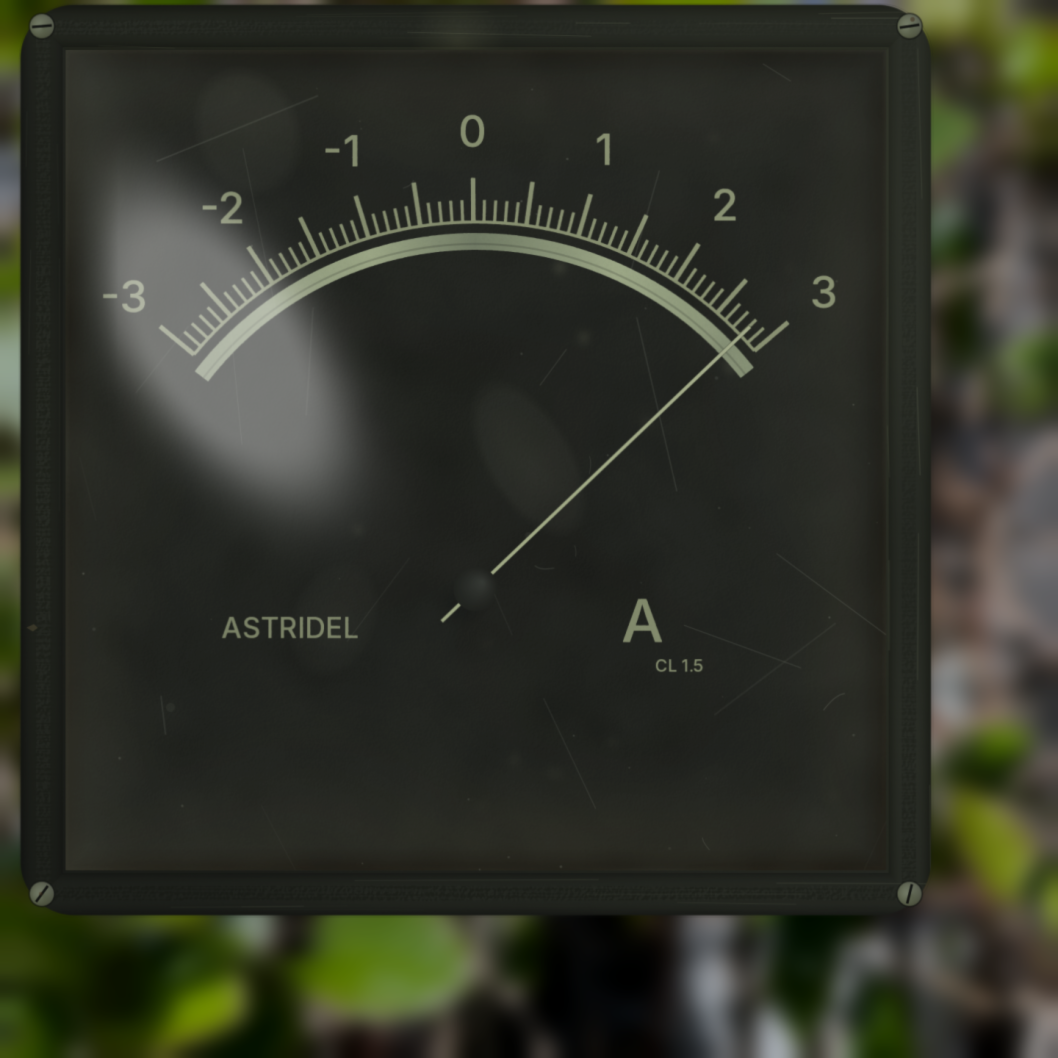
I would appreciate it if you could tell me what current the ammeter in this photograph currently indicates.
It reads 2.8 A
